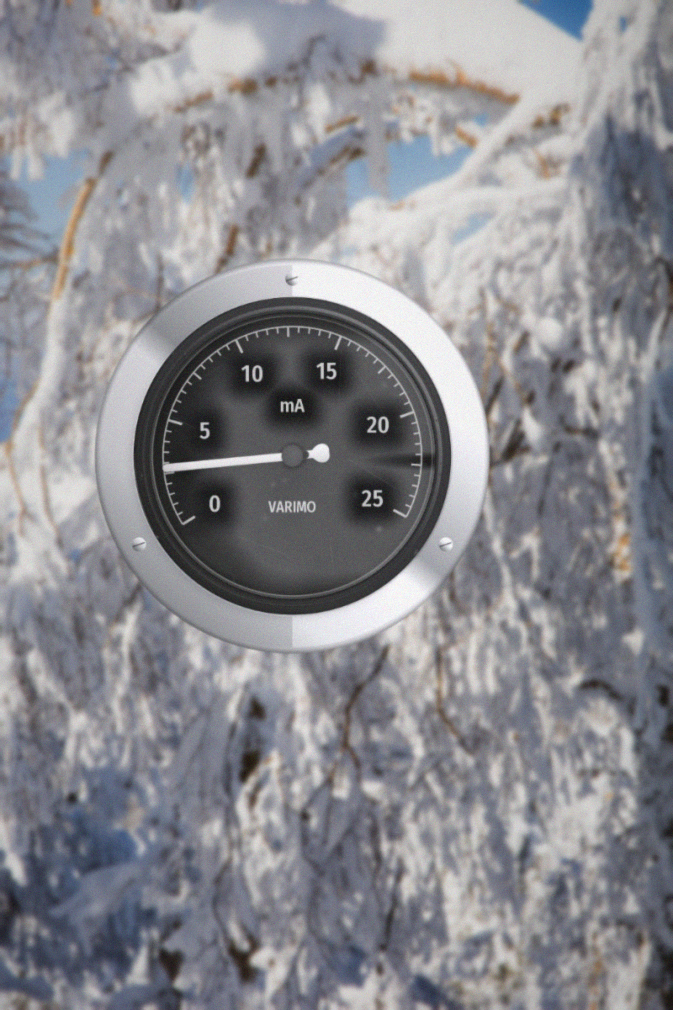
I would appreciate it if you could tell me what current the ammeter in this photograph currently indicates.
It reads 2.75 mA
